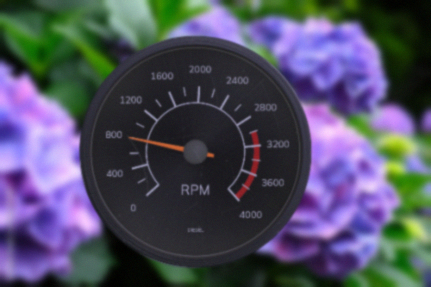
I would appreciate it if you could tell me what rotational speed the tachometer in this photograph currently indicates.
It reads 800 rpm
